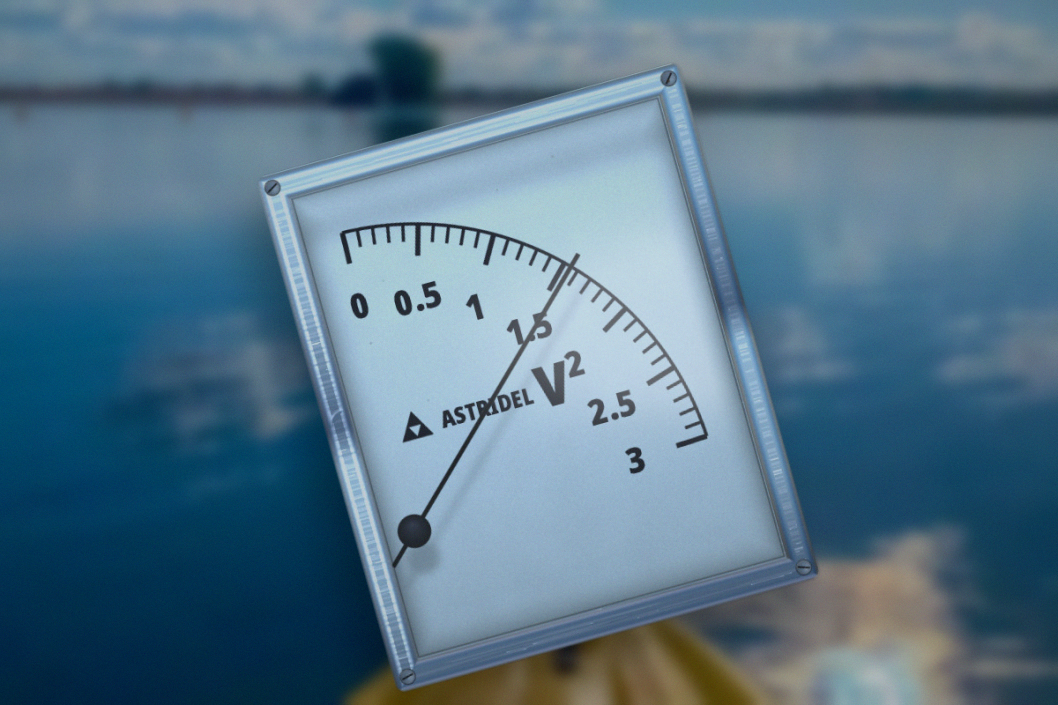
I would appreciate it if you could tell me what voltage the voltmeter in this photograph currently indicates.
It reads 1.55 V
